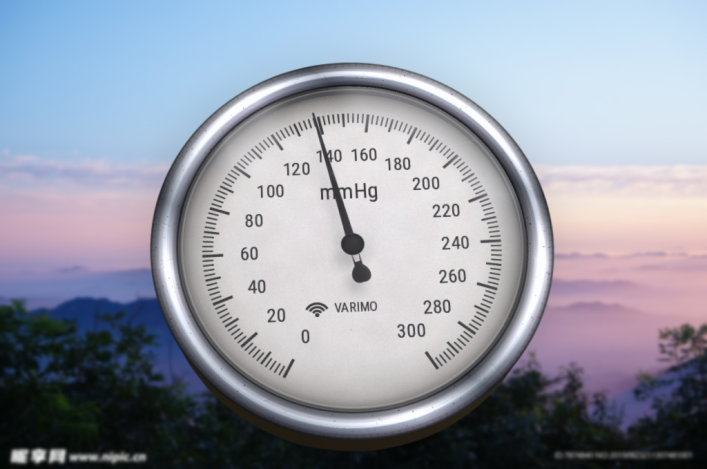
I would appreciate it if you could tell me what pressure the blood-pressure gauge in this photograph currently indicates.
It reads 138 mmHg
